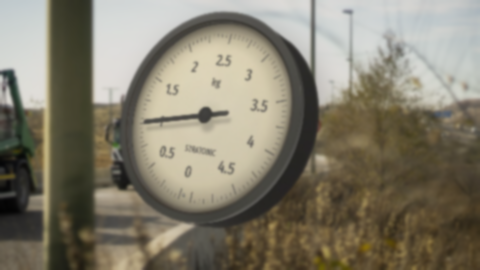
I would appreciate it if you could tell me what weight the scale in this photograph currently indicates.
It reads 1 kg
